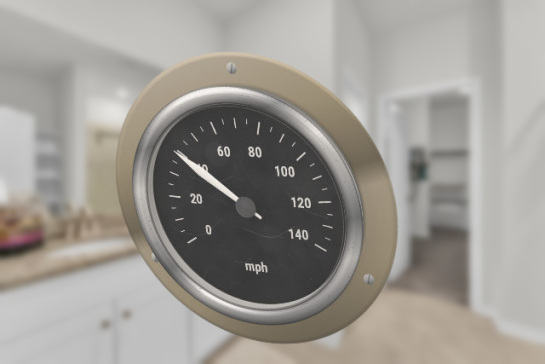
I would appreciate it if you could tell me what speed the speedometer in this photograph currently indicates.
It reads 40 mph
